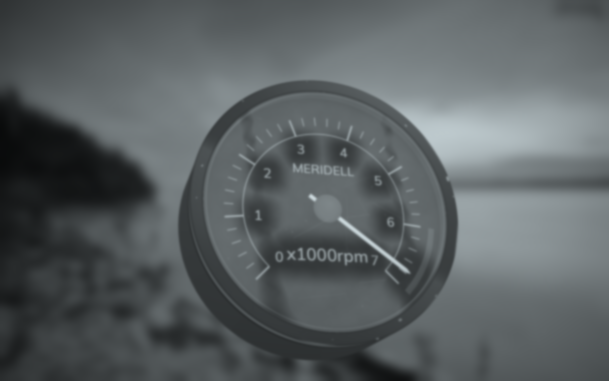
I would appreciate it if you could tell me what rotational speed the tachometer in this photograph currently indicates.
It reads 6800 rpm
